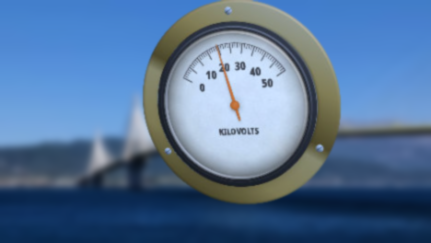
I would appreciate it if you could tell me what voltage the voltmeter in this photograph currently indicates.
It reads 20 kV
